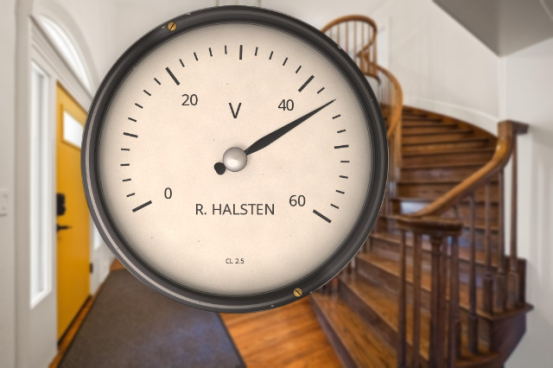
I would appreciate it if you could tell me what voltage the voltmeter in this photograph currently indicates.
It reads 44 V
